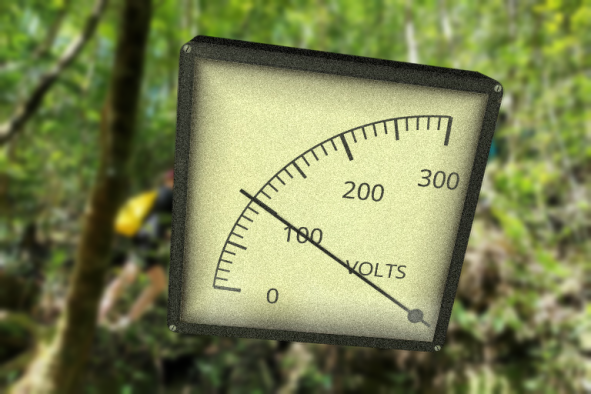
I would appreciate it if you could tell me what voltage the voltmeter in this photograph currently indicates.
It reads 100 V
